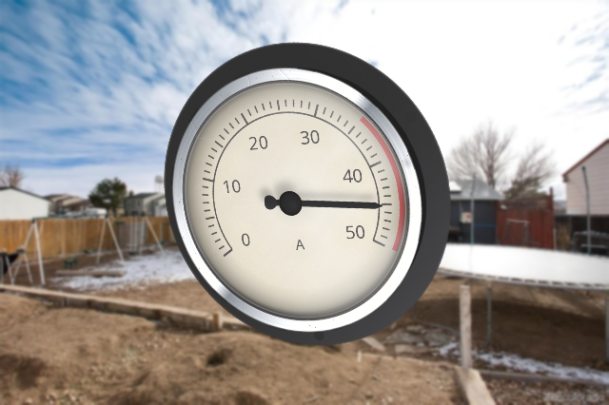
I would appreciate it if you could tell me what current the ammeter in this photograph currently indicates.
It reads 45 A
